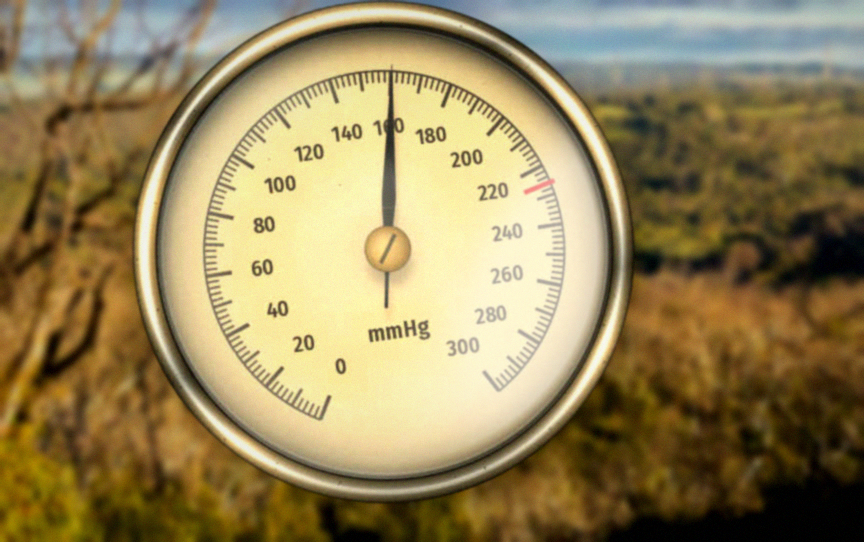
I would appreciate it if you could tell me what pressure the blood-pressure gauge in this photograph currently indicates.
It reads 160 mmHg
